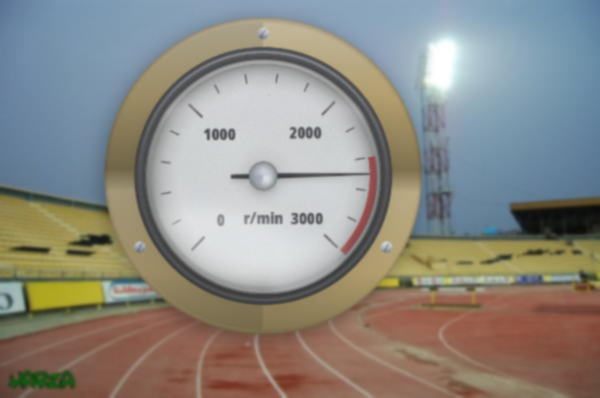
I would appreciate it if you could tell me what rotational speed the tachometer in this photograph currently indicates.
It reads 2500 rpm
